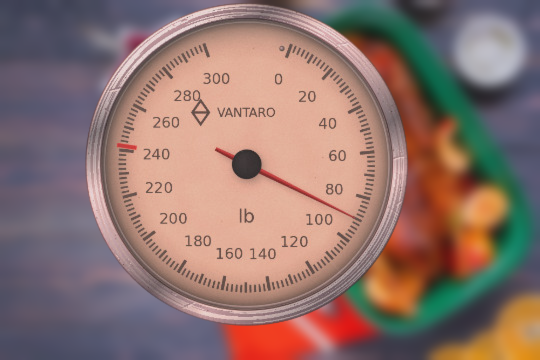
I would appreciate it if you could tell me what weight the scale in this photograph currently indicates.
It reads 90 lb
